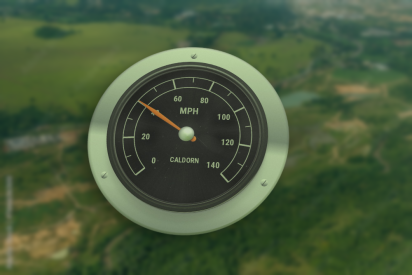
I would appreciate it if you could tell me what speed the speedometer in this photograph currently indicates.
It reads 40 mph
